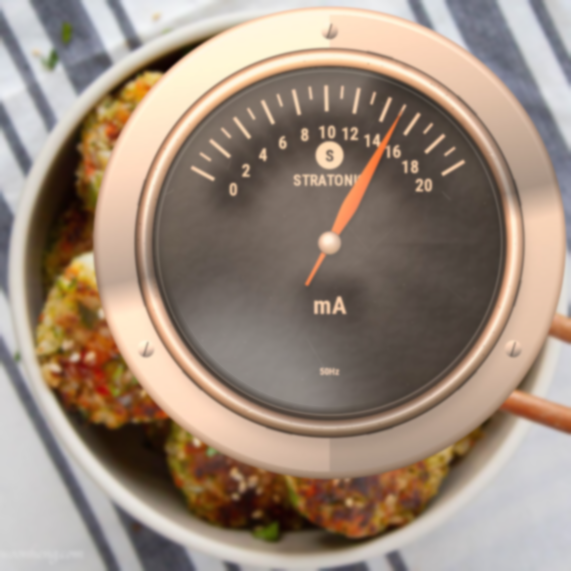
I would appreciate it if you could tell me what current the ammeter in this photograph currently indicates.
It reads 15 mA
